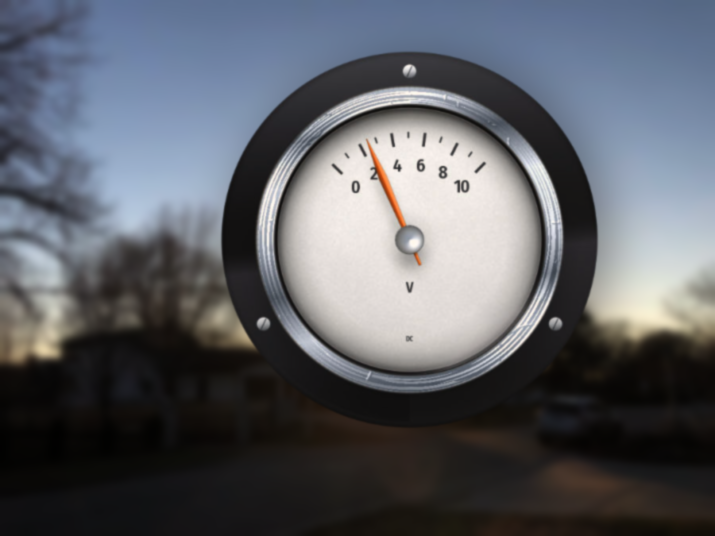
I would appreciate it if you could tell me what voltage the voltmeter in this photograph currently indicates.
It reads 2.5 V
